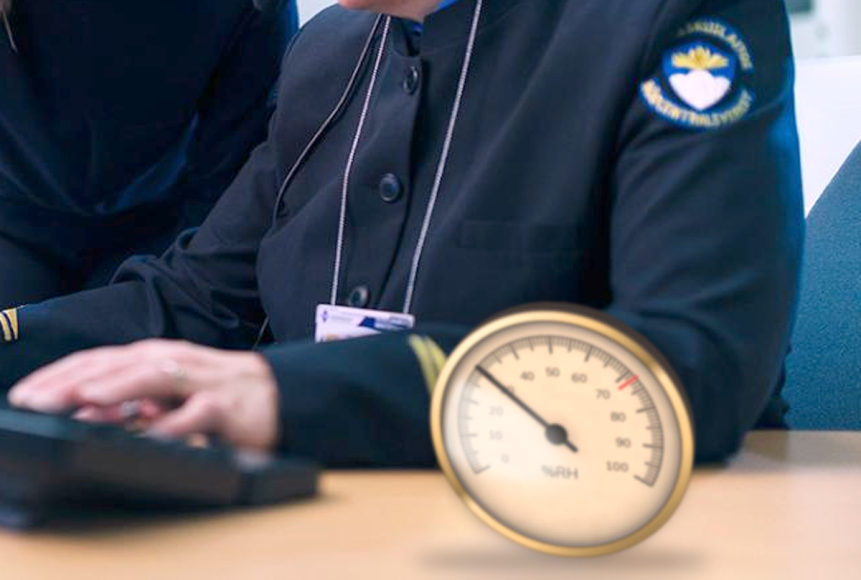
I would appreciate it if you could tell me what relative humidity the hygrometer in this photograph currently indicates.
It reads 30 %
